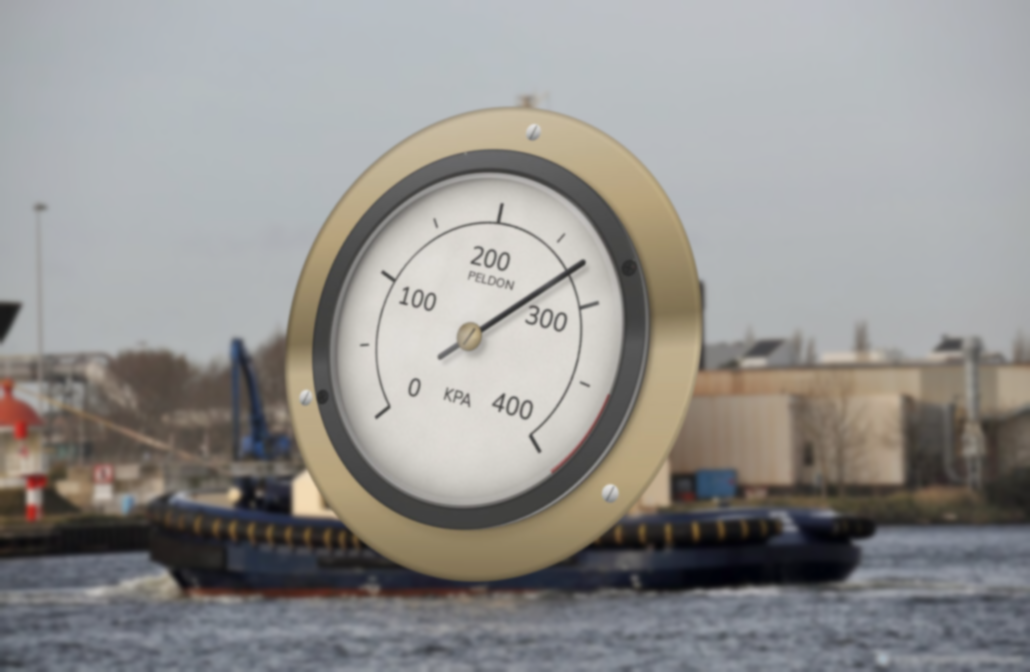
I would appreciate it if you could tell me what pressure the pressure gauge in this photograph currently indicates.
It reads 275 kPa
